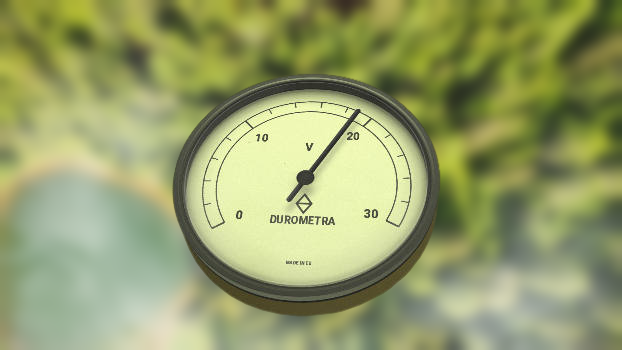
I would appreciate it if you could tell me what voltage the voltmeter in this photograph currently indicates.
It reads 19 V
